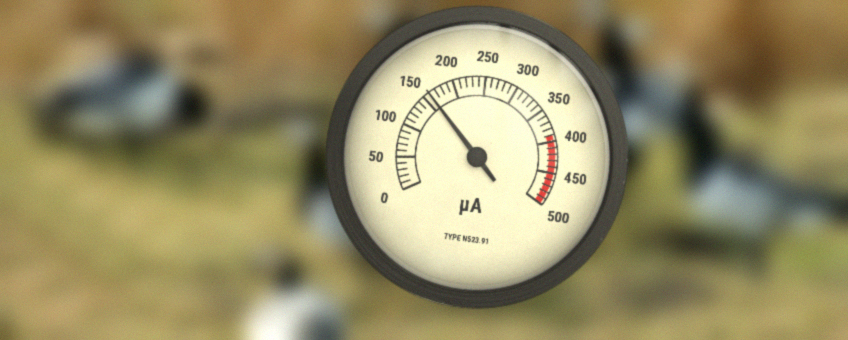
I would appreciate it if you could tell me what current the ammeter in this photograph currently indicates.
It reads 160 µA
